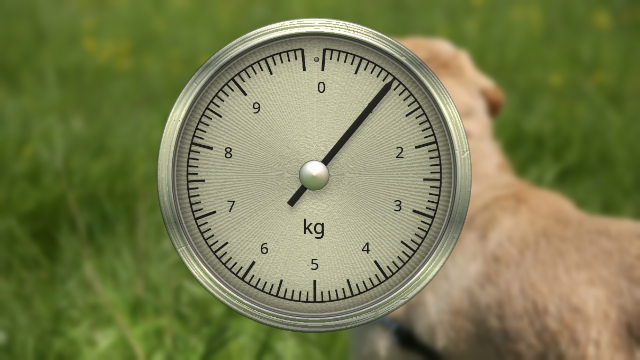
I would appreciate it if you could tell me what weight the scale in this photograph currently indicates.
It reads 1 kg
